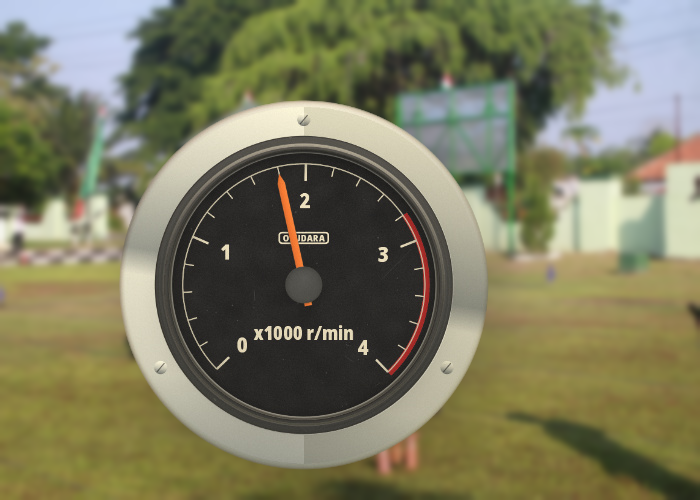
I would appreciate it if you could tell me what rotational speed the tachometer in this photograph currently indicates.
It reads 1800 rpm
